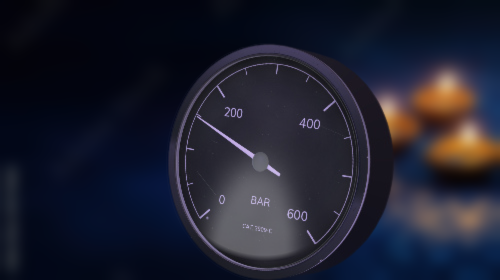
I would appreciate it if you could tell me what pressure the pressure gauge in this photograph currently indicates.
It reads 150 bar
